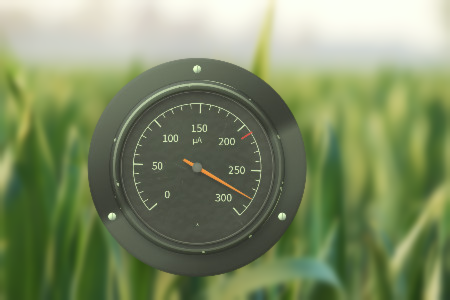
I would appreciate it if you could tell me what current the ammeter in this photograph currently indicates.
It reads 280 µA
